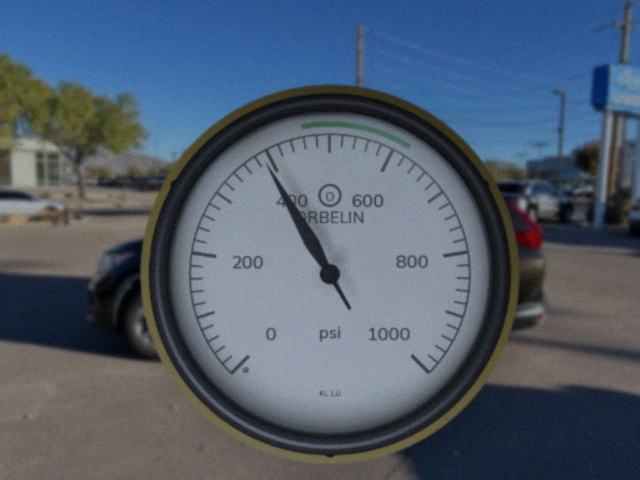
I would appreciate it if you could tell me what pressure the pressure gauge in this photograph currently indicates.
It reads 390 psi
